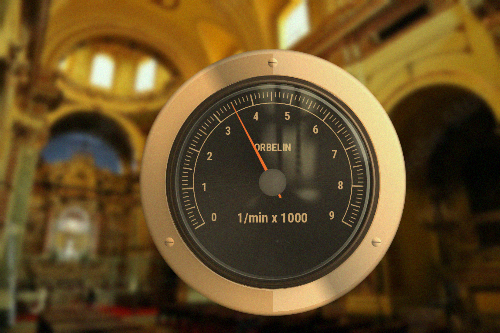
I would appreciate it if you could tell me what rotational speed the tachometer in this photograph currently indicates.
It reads 3500 rpm
